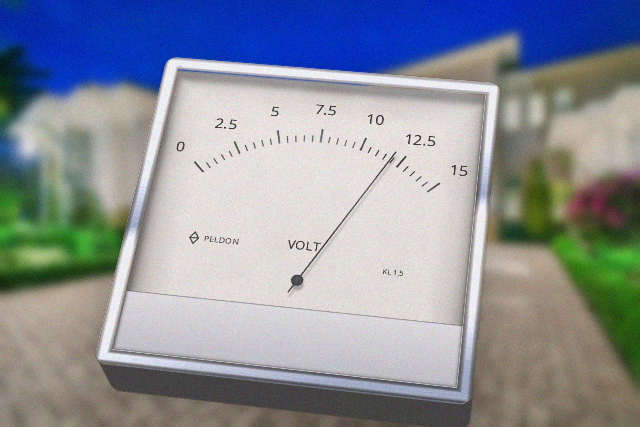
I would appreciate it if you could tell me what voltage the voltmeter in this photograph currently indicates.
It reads 12 V
